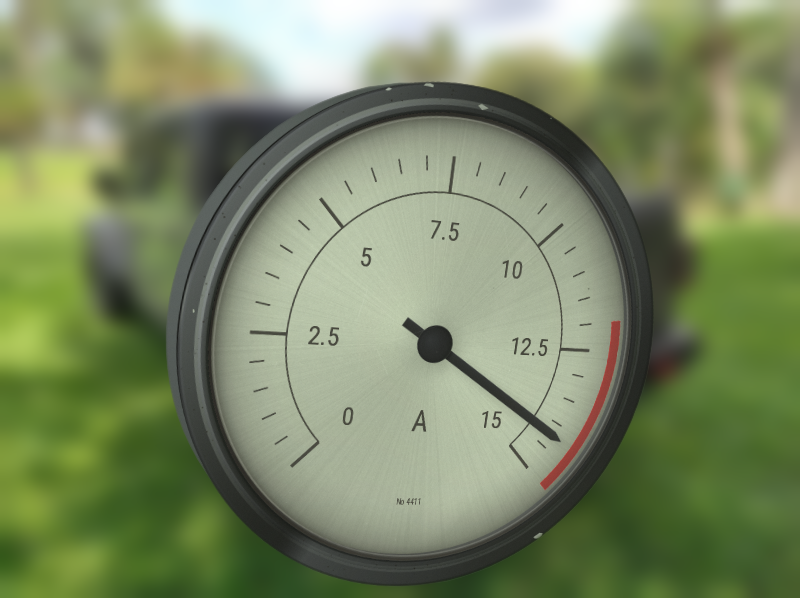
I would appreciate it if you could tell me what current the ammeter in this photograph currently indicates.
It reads 14.25 A
